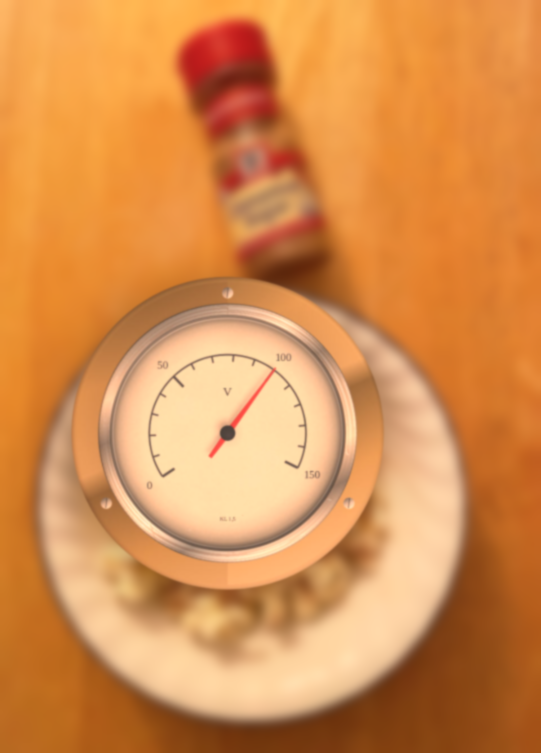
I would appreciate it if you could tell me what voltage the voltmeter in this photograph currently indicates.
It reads 100 V
